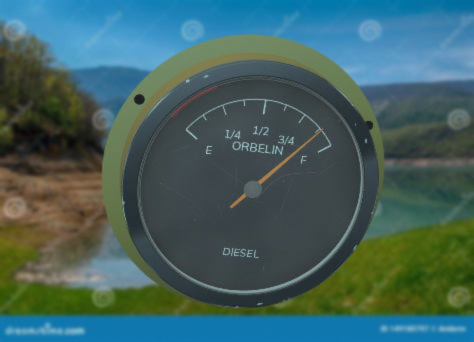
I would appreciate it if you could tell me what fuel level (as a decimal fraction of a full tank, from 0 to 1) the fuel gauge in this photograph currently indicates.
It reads 0.875
